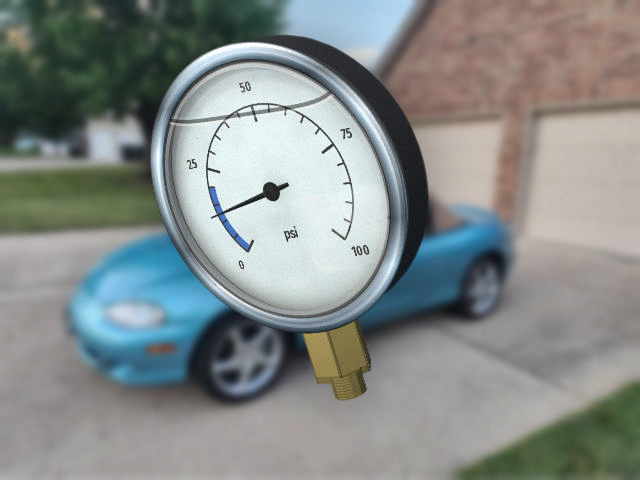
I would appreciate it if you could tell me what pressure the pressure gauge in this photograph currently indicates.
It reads 12.5 psi
